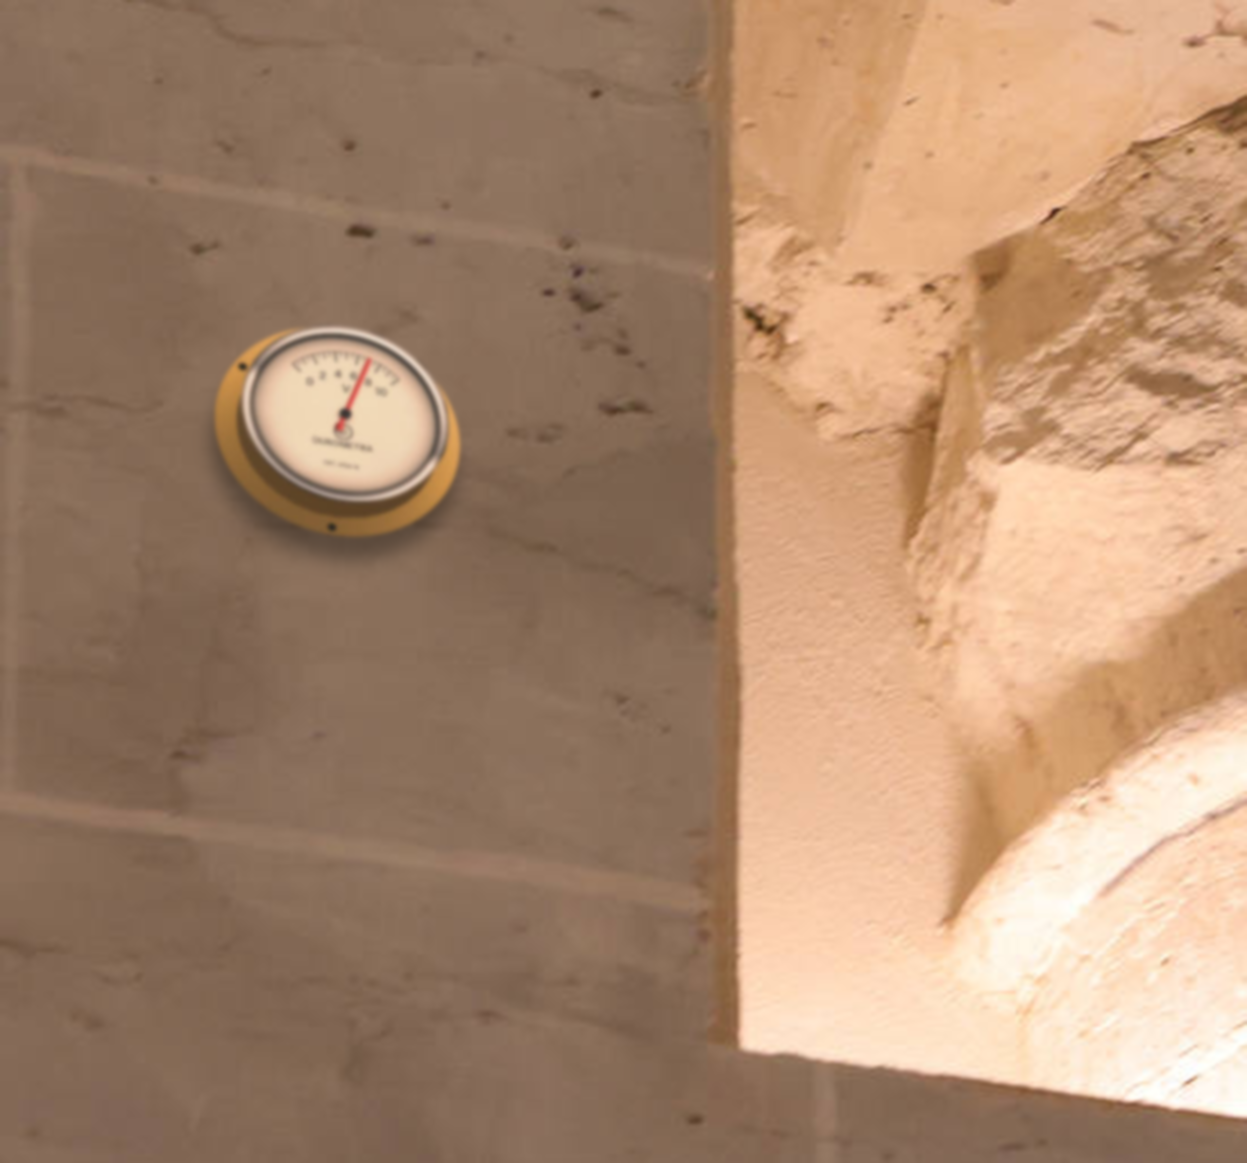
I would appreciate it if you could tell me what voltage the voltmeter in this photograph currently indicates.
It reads 7 V
